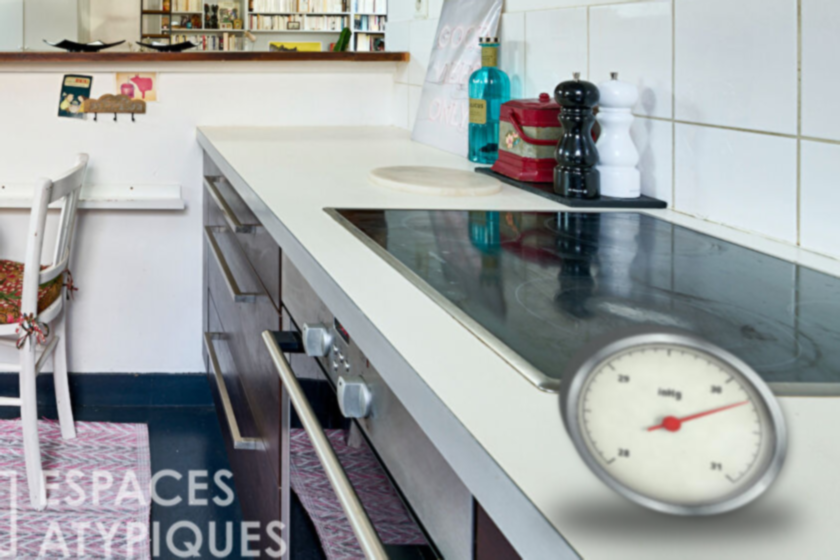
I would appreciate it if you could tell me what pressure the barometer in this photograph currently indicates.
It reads 30.2 inHg
